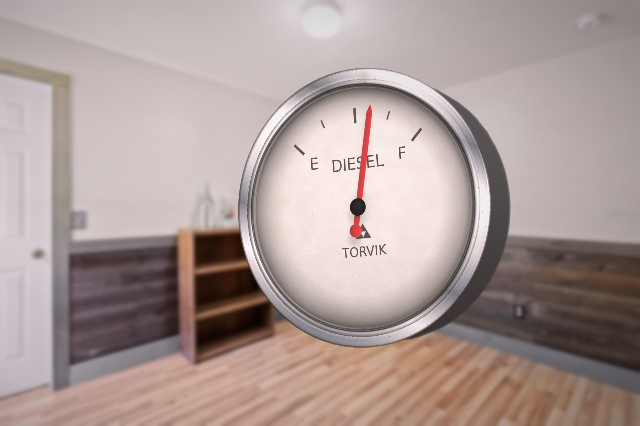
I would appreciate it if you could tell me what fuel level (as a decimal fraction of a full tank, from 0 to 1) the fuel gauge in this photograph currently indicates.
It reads 0.625
